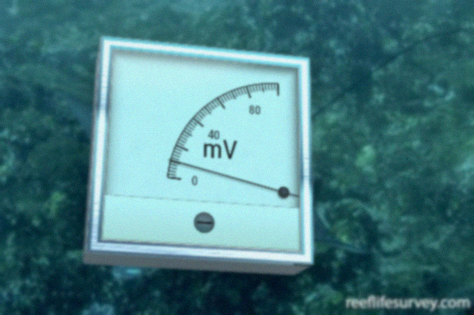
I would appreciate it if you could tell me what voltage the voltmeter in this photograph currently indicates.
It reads 10 mV
